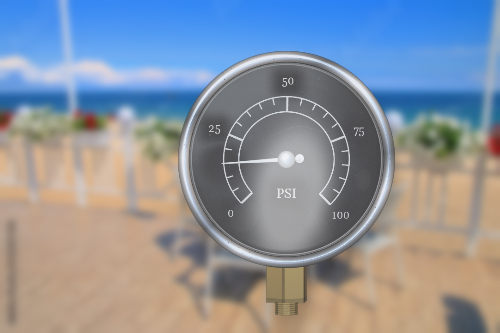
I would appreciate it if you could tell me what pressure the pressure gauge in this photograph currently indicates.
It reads 15 psi
